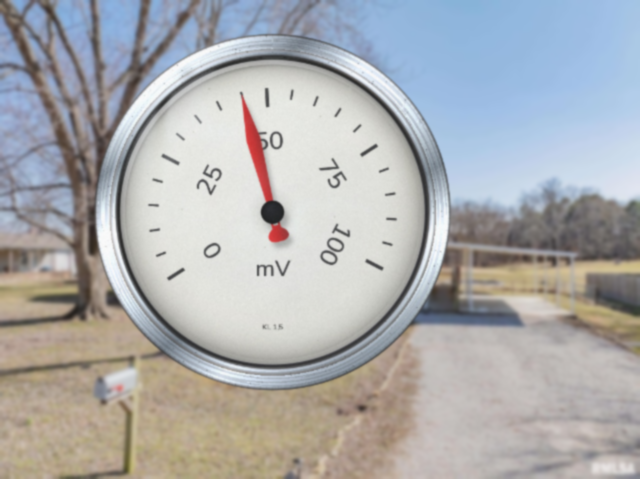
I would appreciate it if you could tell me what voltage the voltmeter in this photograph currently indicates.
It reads 45 mV
